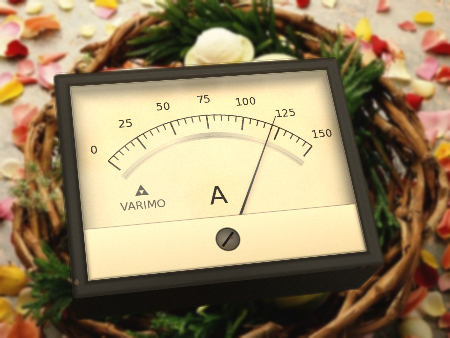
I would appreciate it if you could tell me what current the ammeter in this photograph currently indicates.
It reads 120 A
